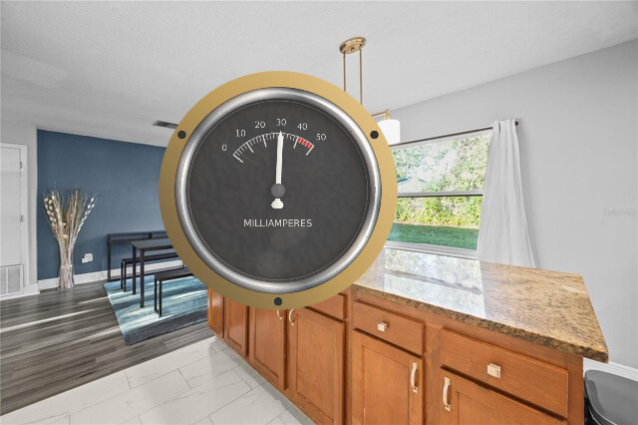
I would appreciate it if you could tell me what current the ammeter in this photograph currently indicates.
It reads 30 mA
